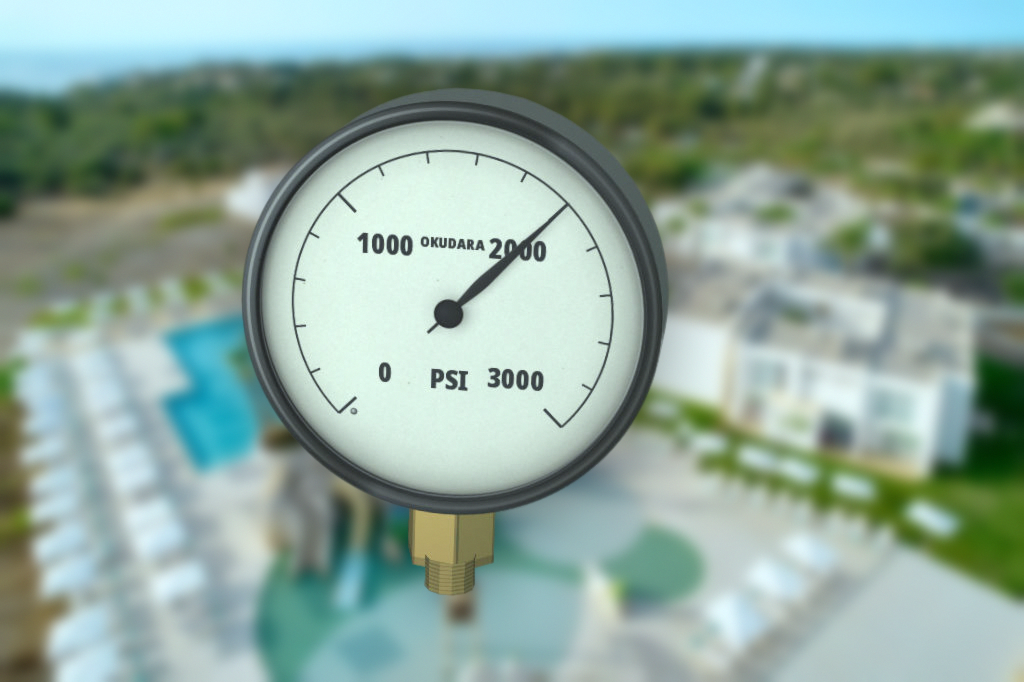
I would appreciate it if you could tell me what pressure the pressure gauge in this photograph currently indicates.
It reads 2000 psi
